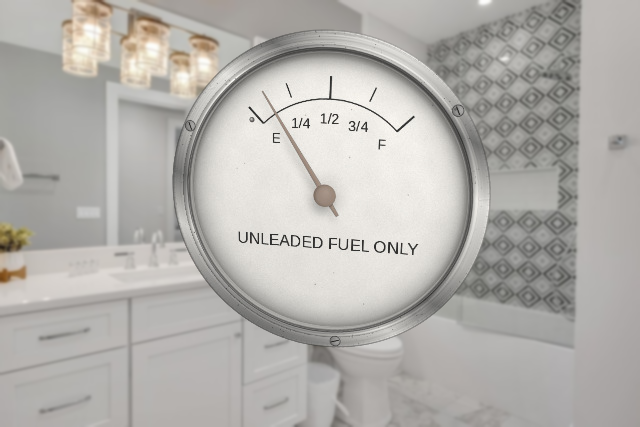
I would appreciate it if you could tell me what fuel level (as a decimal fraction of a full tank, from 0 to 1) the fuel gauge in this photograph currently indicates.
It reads 0.125
